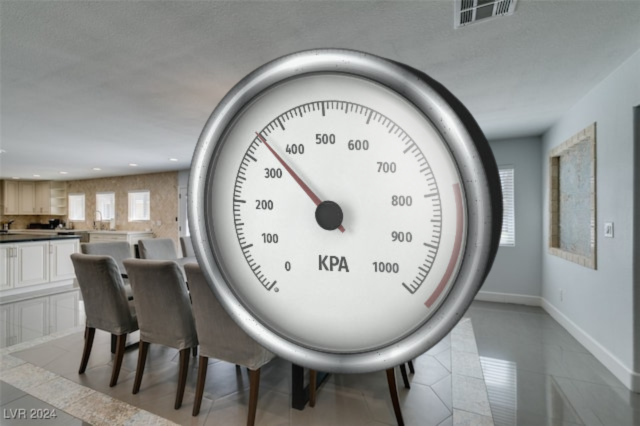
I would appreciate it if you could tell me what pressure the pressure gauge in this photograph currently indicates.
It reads 350 kPa
